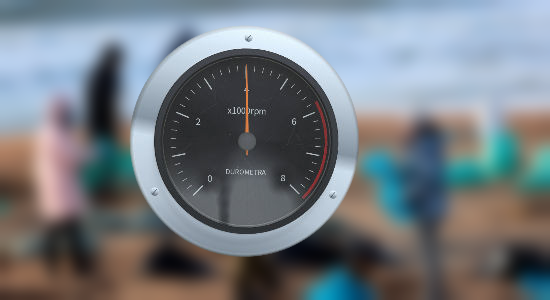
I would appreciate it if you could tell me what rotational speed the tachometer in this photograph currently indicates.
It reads 4000 rpm
